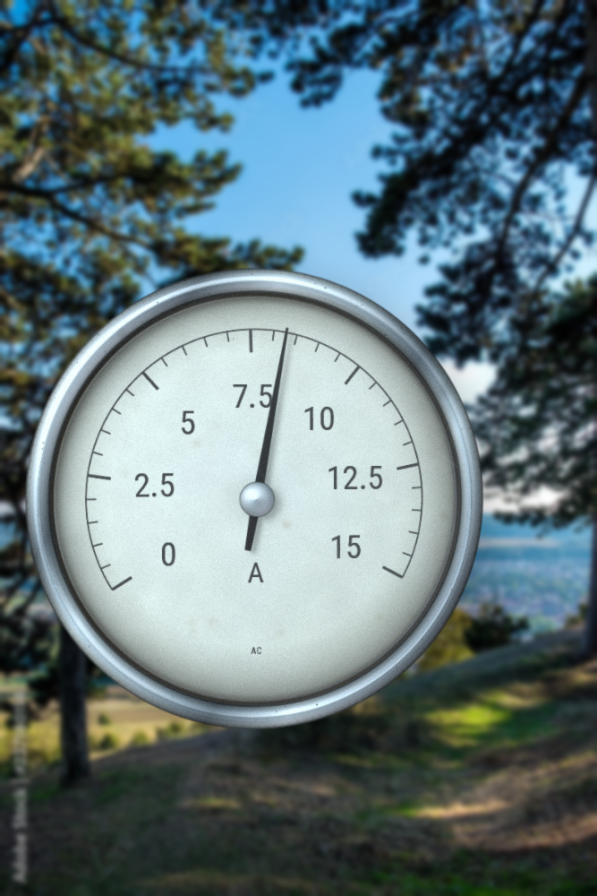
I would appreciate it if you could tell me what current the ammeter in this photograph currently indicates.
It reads 8.25 A
